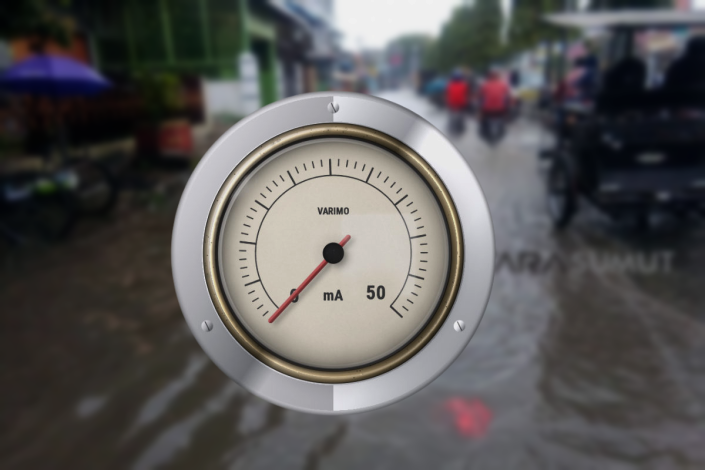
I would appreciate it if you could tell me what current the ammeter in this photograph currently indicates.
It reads 0 mA
